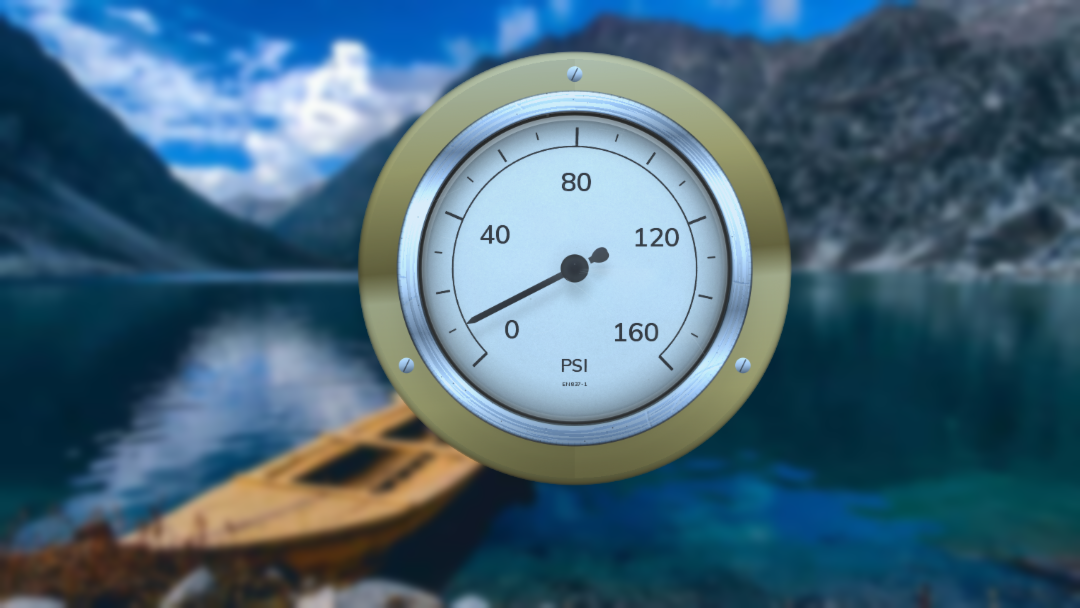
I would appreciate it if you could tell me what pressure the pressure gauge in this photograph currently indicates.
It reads 10 psi
